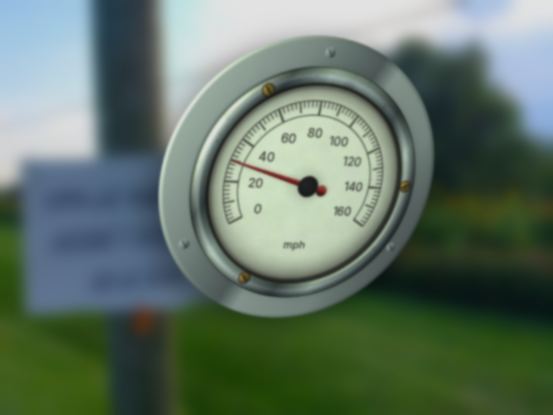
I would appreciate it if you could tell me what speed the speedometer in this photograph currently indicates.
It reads 30 mph
